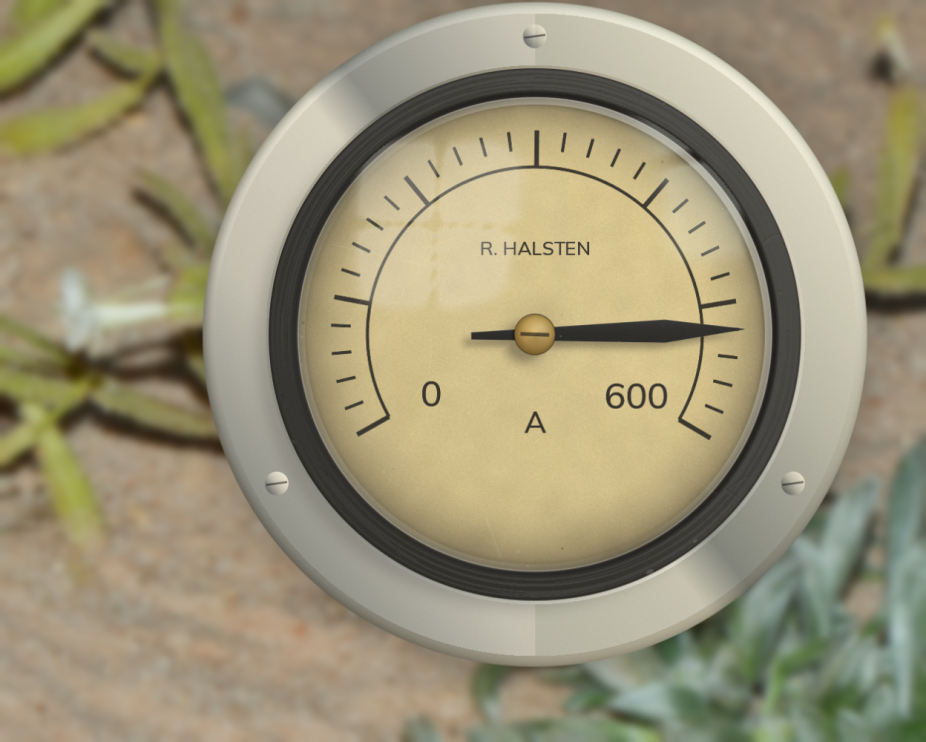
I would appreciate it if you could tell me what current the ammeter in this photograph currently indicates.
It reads 520 A
